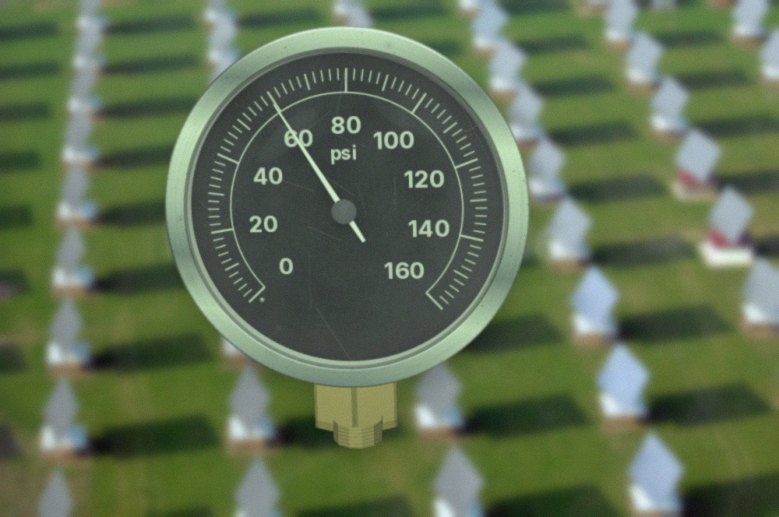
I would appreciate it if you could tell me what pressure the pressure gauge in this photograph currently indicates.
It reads 60 psi
